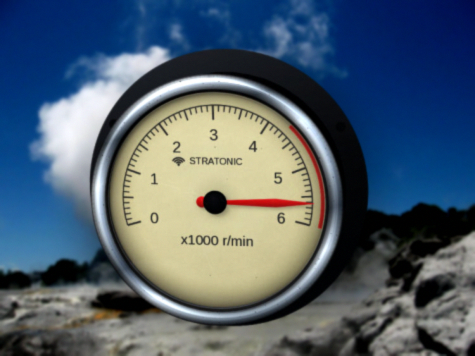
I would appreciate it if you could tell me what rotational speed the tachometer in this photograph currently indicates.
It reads 5600 rpm
